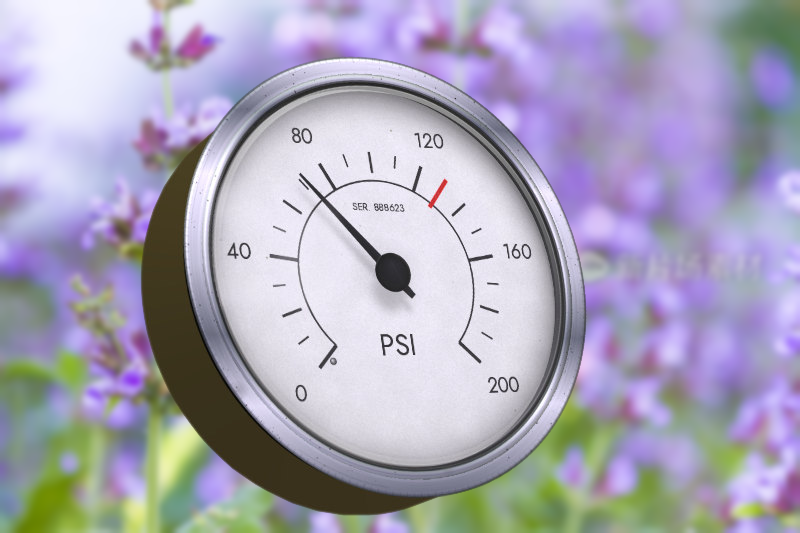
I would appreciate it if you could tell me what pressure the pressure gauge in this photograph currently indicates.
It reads 70 psi
